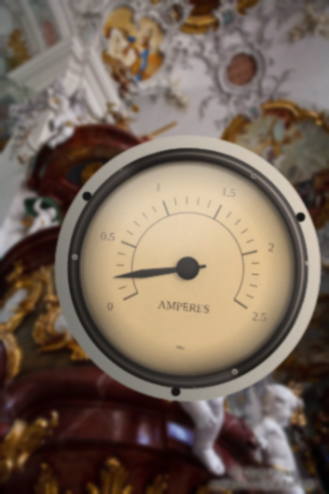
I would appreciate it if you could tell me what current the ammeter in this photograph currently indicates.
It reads 0.2 A
